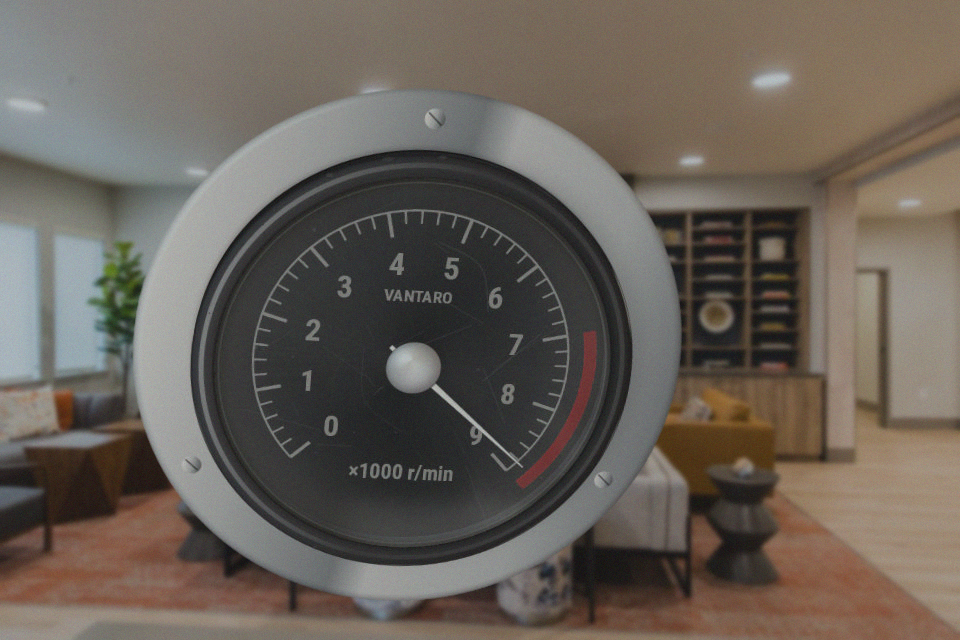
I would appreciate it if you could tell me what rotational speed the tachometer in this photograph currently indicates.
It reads 8800 rpm
